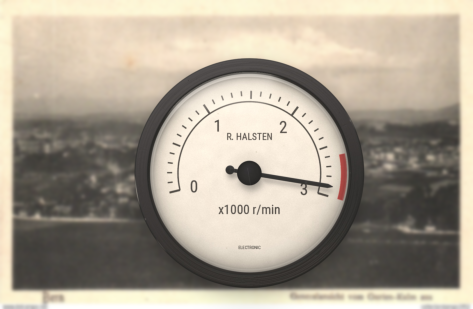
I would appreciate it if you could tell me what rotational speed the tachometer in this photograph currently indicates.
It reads 2900 rpm
